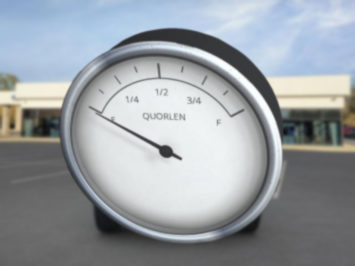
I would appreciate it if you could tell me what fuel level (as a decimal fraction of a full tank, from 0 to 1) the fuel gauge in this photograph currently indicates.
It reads 0
